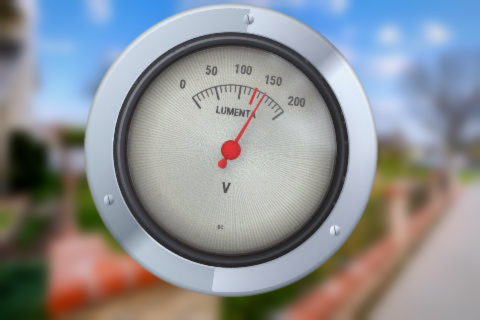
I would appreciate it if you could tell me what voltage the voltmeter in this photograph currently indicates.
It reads 150 V
